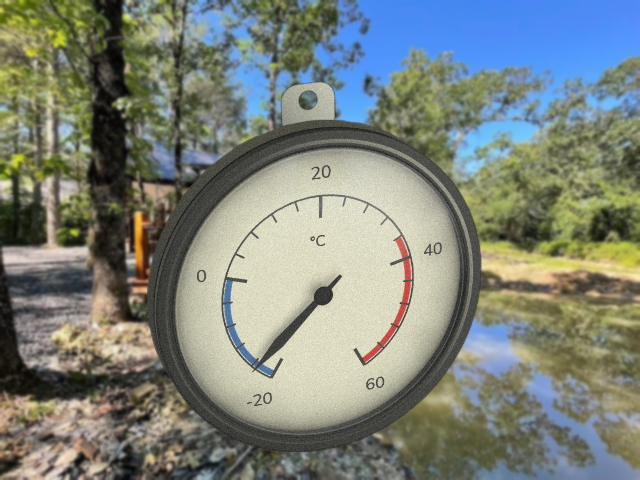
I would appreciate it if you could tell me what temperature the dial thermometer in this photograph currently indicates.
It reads -16 °C
